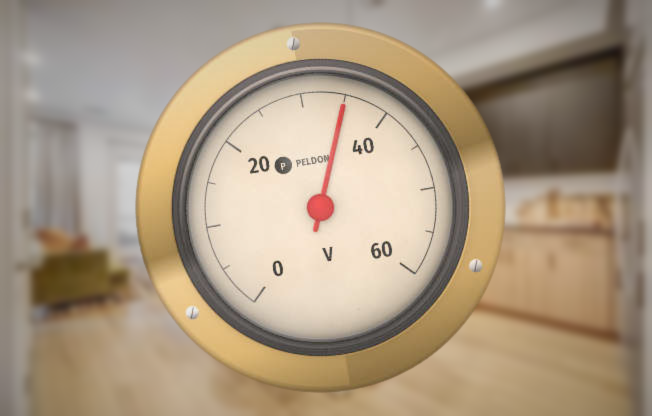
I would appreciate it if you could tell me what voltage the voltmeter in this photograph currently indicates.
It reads 35 V
